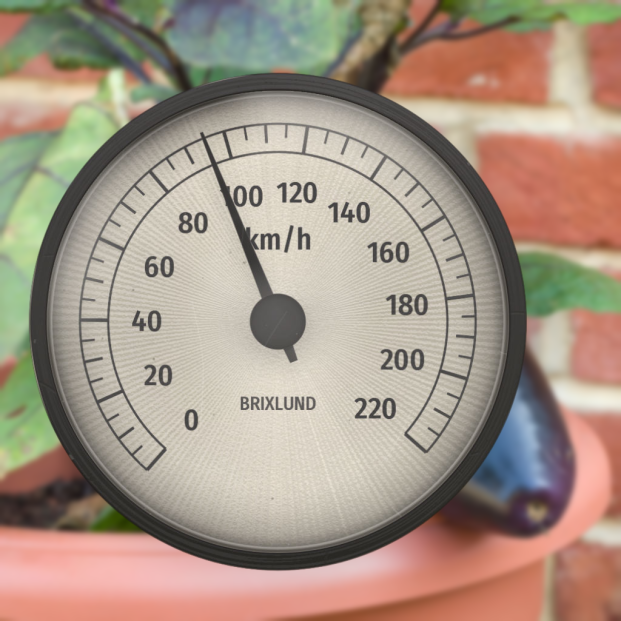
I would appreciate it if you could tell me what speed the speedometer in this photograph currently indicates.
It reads 95 km/h
